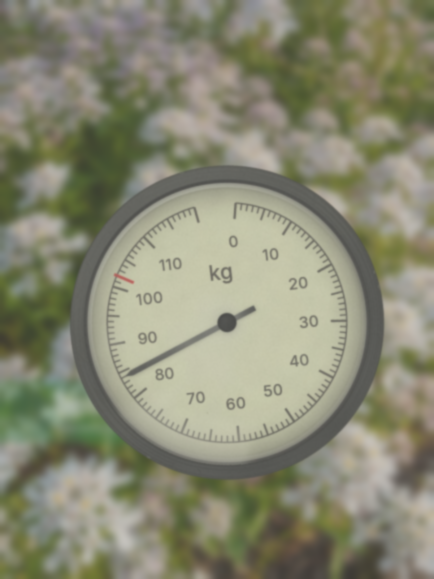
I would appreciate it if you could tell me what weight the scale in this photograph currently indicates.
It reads 84 kg
